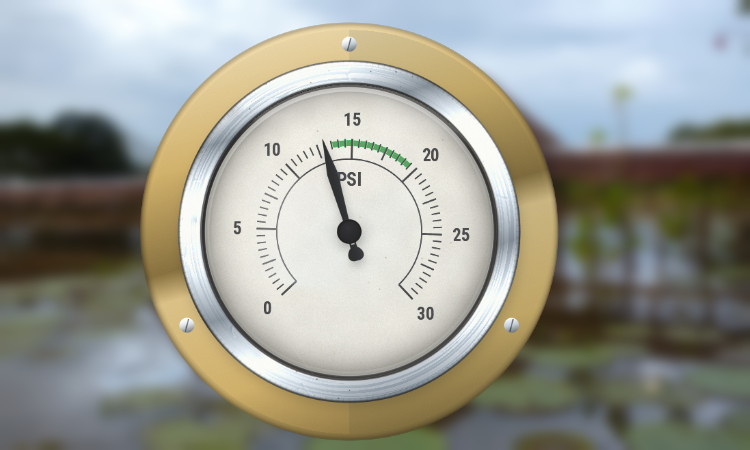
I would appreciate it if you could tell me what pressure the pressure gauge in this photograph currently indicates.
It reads 13 psi
